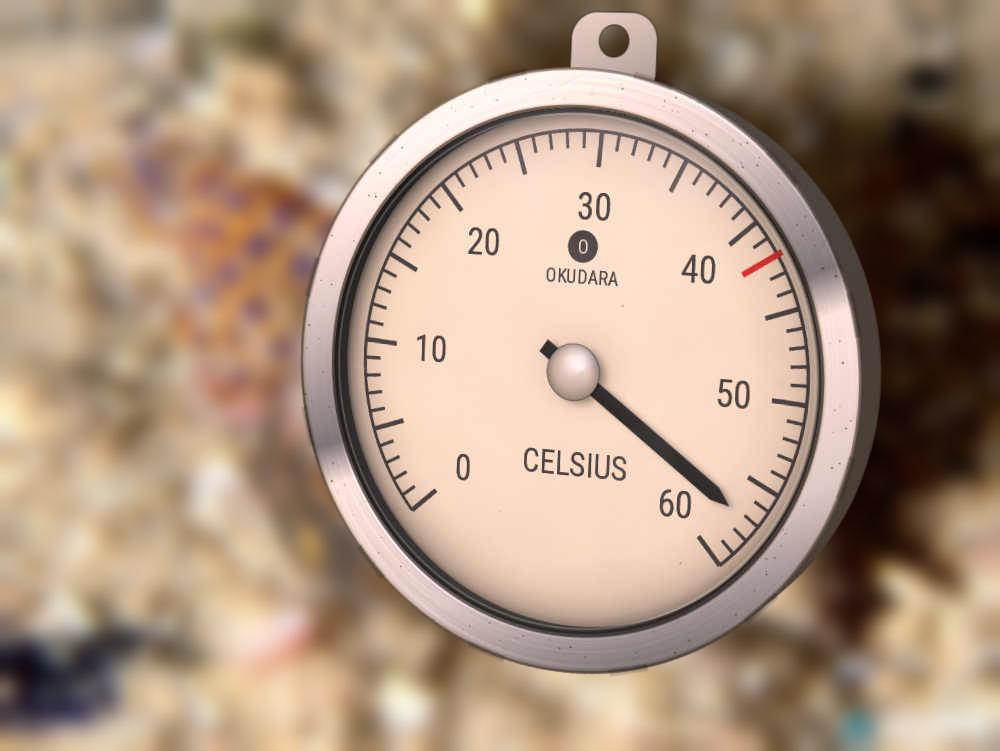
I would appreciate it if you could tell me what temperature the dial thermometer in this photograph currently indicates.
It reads 57 °C
